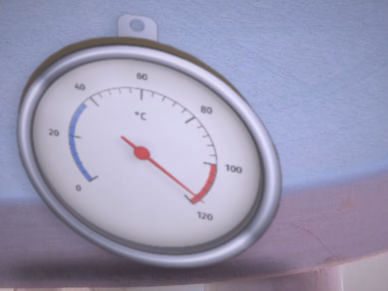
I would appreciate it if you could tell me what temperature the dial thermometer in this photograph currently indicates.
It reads 116 °C
